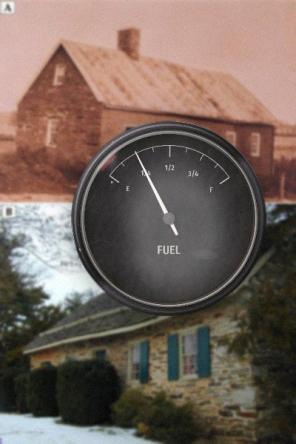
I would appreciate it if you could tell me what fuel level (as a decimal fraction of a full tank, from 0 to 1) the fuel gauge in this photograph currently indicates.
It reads 0.25
